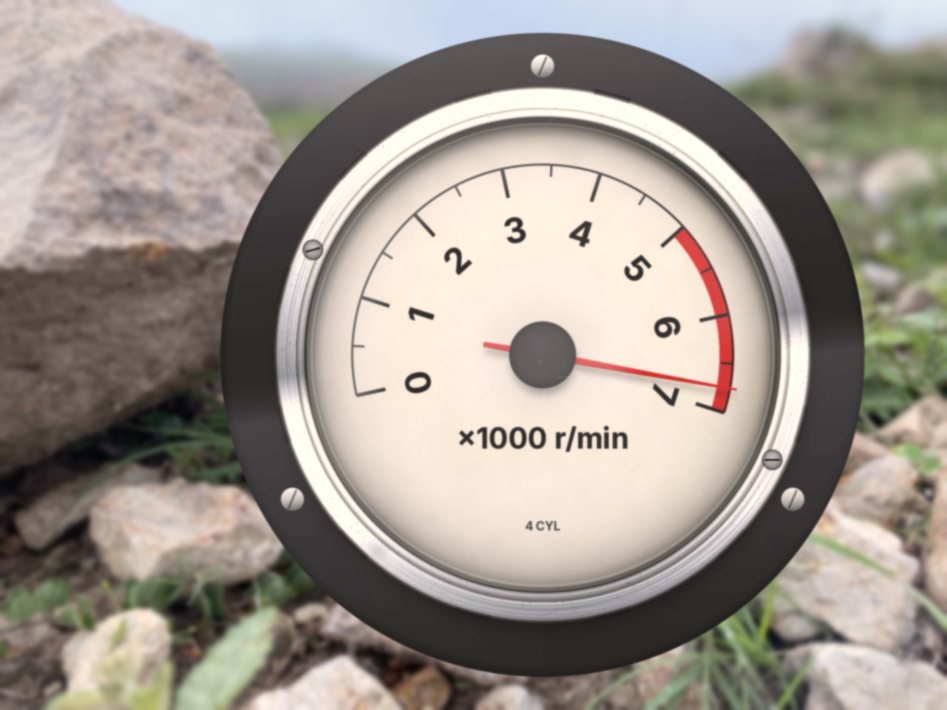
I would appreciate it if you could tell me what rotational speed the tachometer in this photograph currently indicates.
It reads 6750 rpm
